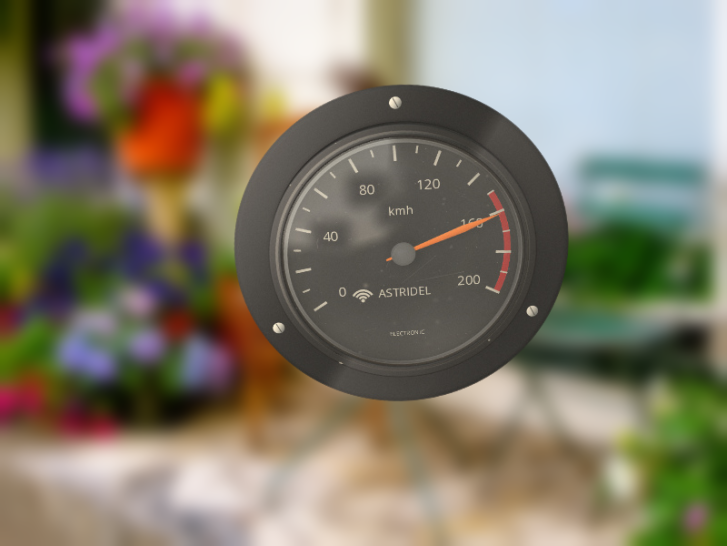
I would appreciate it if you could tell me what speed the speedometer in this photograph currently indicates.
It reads 160 km/h
